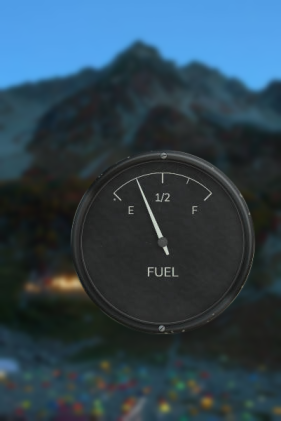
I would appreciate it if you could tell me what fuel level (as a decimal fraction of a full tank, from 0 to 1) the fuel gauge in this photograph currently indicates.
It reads 0.25
